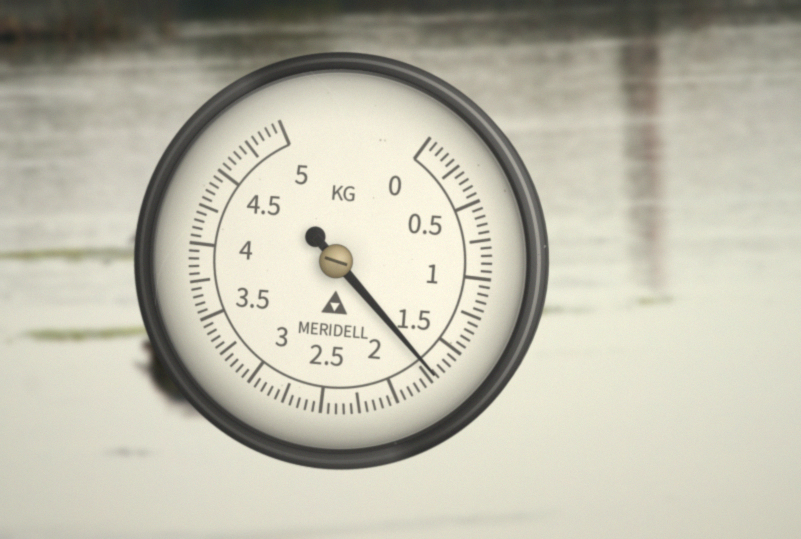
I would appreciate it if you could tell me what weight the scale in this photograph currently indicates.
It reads 1.7 kg
